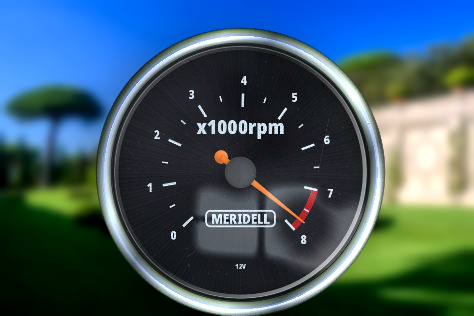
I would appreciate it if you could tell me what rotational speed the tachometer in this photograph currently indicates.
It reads 7750 rpm
